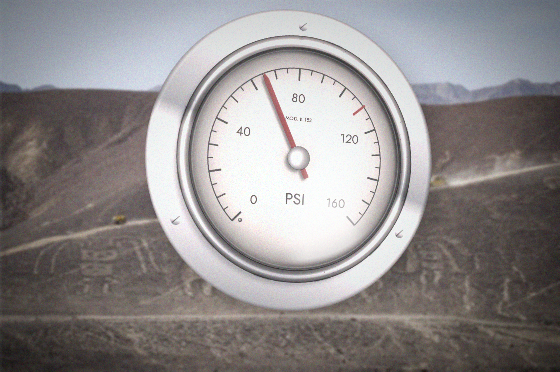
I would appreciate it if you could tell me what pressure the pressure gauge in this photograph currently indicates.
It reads 65 psi
